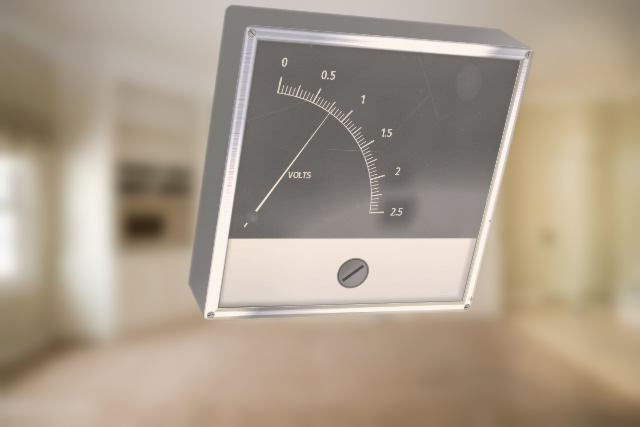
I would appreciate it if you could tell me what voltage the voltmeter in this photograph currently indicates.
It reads 0.75 V
